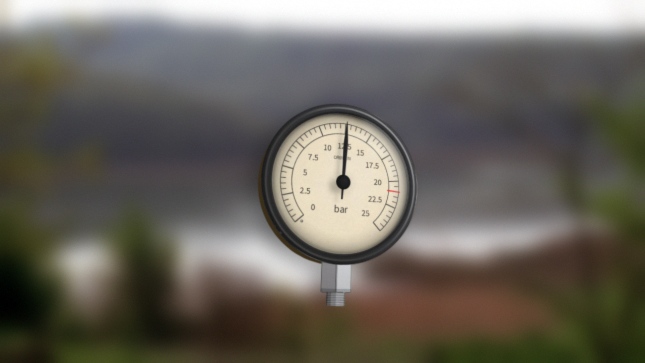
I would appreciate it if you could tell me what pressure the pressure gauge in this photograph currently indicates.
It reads 12.5 bar
